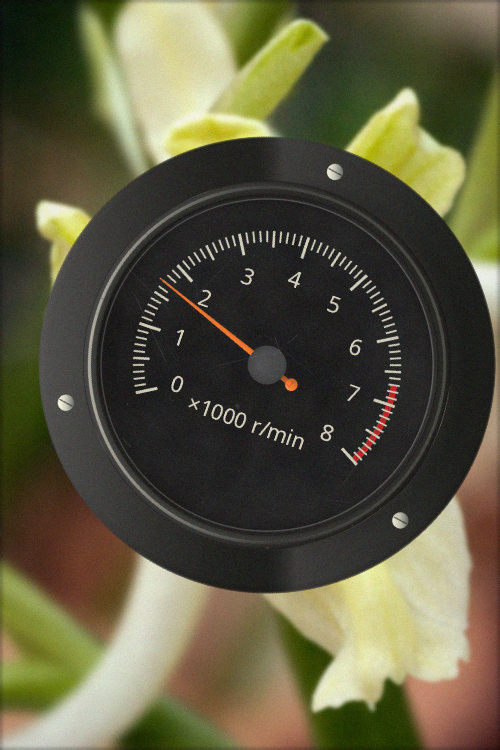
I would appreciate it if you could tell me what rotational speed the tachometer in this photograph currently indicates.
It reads 1700 rpm
